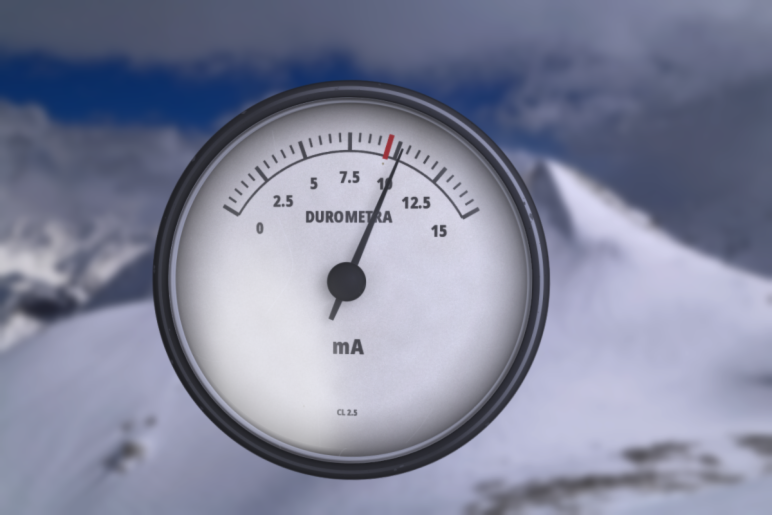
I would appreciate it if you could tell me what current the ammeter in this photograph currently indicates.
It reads 10.25 mA
